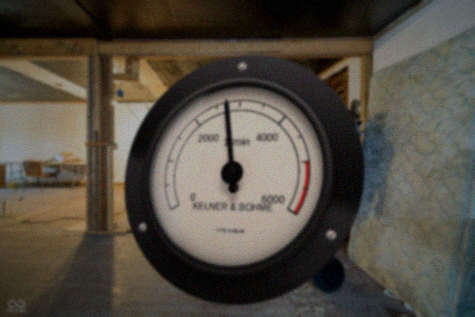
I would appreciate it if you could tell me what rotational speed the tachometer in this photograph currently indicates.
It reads 2750 rpm
